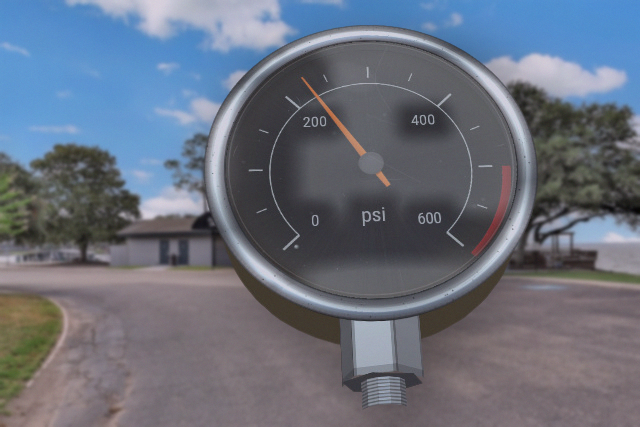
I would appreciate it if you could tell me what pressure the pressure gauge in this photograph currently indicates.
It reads 225 psi
